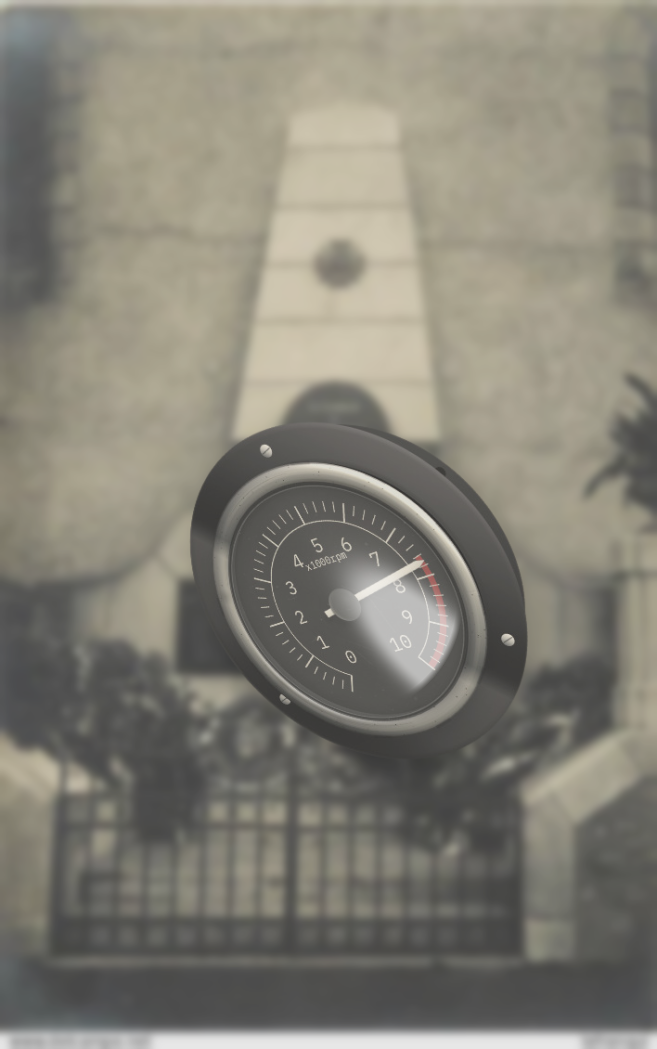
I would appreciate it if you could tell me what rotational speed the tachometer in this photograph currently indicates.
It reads 7700 rpm
